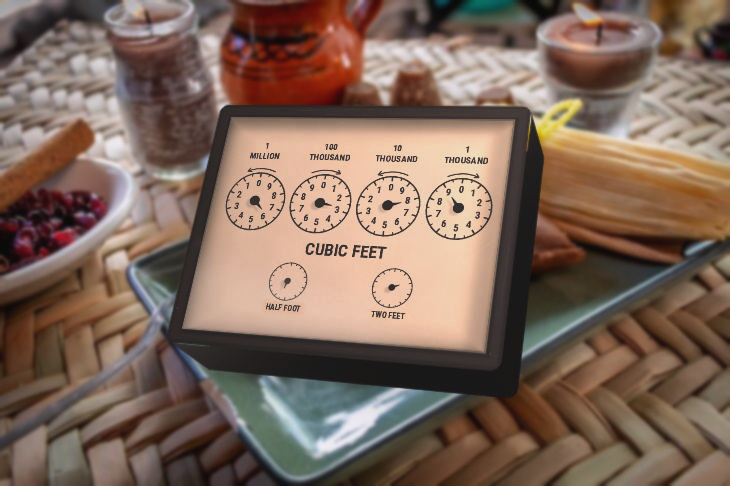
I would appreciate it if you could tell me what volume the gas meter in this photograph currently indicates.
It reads 627900 ft³
